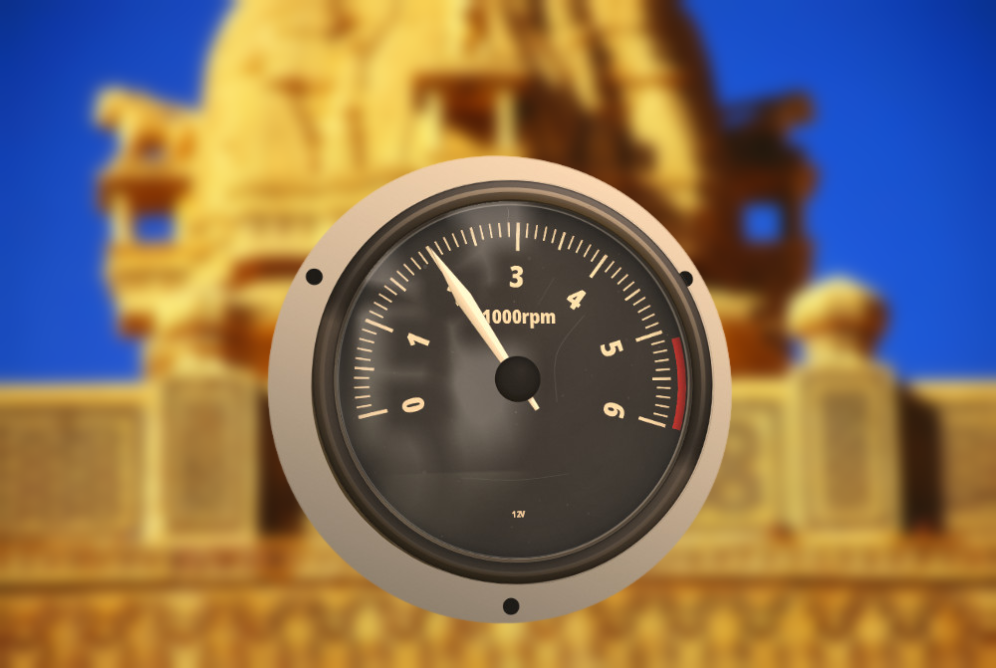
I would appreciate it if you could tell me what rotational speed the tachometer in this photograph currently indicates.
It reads 2000 rpm
